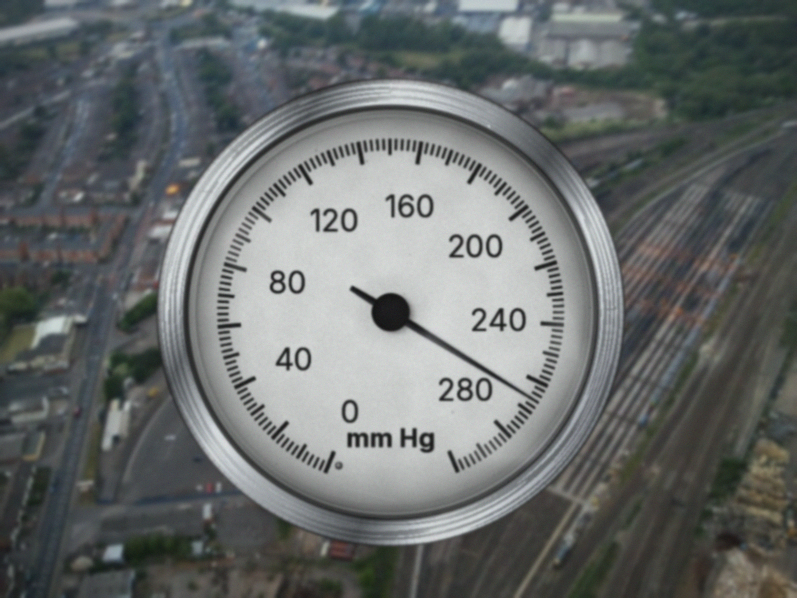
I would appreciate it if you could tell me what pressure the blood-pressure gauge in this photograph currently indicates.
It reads 266 mmHg
